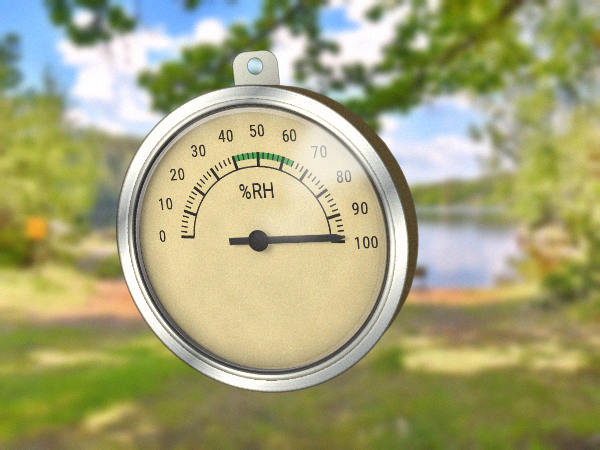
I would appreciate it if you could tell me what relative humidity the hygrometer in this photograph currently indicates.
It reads 98 %
